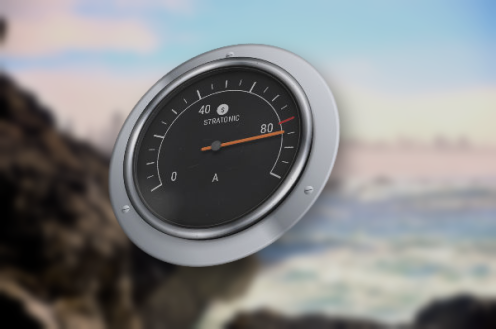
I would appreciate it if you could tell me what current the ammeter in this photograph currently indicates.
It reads 85 A
